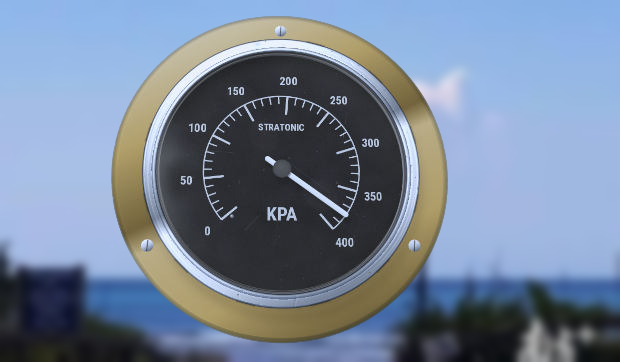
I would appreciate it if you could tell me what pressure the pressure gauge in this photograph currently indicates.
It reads 380 kPa
